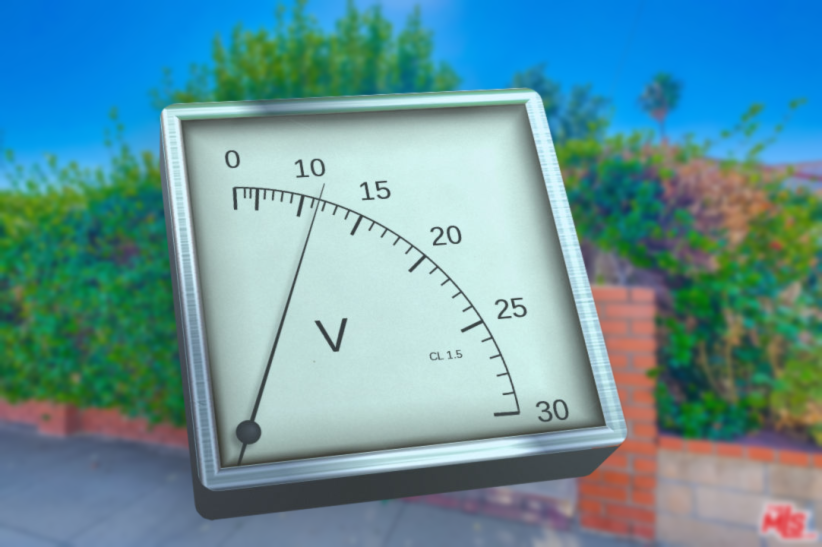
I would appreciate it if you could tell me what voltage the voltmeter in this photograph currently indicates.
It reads 11.5 V
